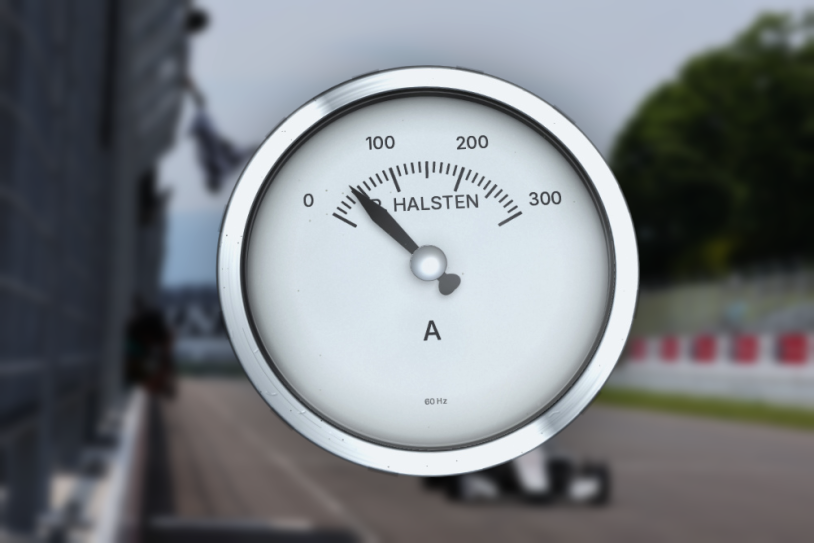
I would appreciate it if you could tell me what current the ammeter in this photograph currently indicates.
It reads 40 A
